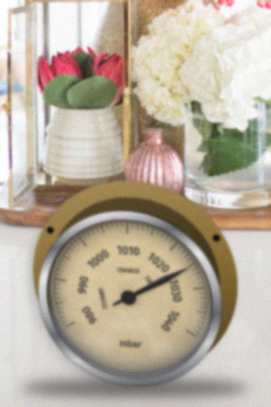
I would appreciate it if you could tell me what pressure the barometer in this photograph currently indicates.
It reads 1025 mbar
